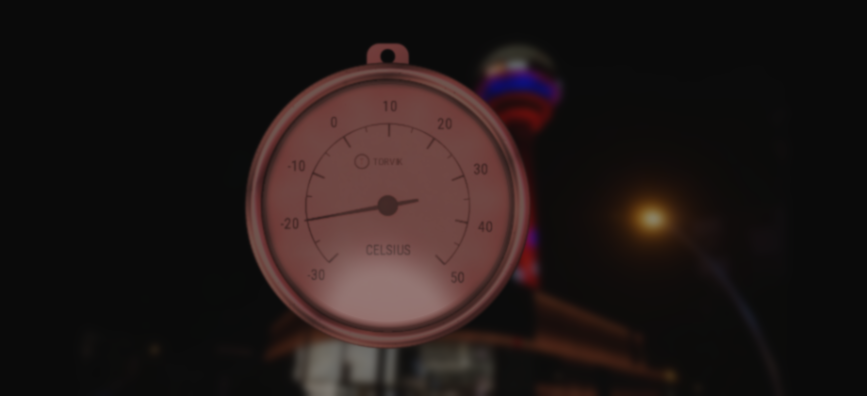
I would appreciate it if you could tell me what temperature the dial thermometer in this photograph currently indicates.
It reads -20 °C
